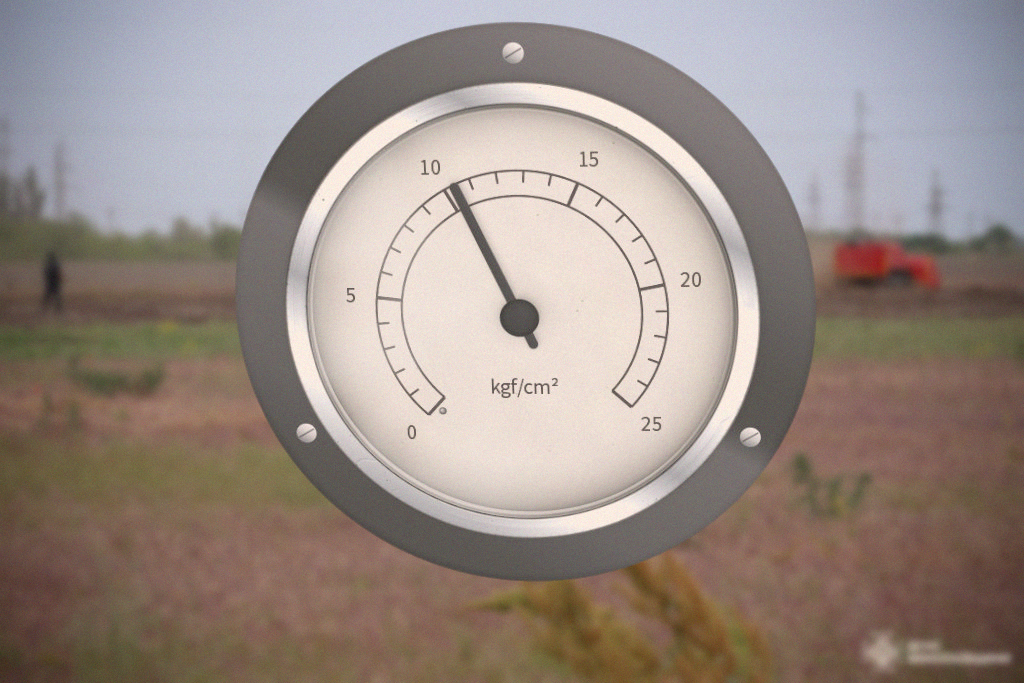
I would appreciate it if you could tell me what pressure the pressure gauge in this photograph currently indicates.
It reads 10.5 kg/cm²
